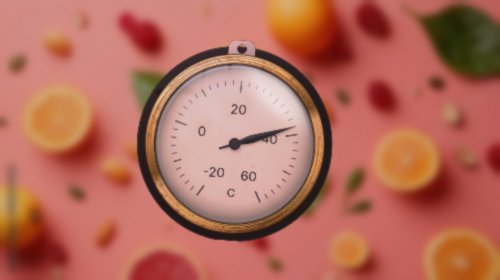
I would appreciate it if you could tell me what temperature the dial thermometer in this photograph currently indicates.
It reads 38 °C
